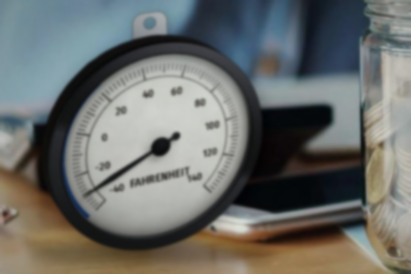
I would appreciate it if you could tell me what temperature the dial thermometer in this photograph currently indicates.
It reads -30 °F
